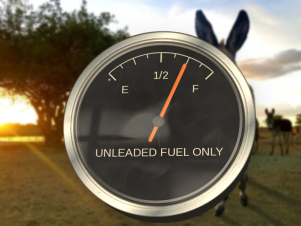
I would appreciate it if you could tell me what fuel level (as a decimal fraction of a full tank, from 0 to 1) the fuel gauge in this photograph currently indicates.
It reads 0.75
